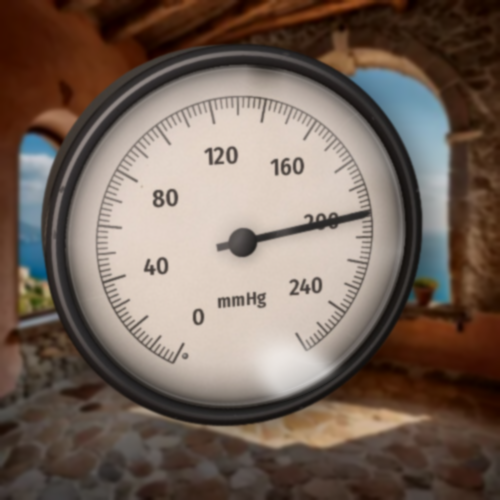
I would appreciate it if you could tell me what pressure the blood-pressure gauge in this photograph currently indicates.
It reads 200 mmHg
